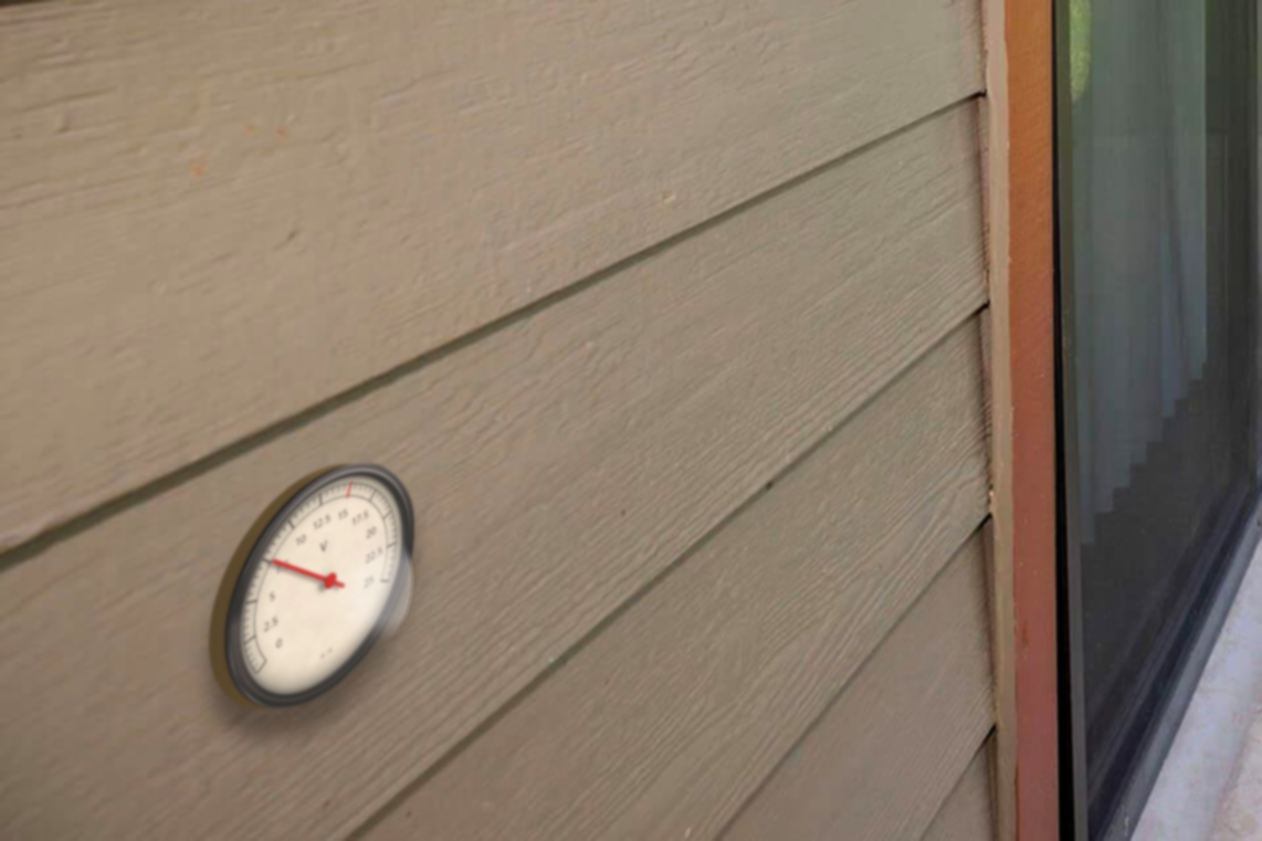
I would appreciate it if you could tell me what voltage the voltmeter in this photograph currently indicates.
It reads 7.5 V
